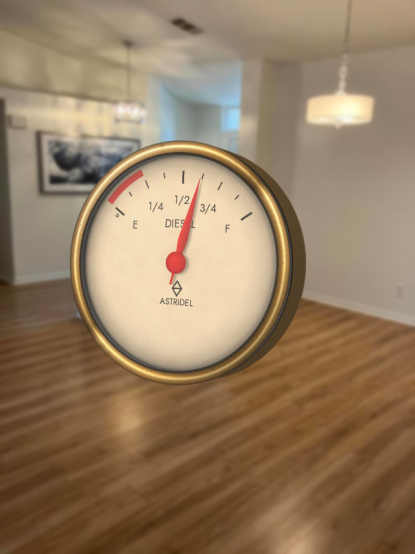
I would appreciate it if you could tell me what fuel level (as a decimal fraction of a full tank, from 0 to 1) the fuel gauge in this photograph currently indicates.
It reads 0.625
